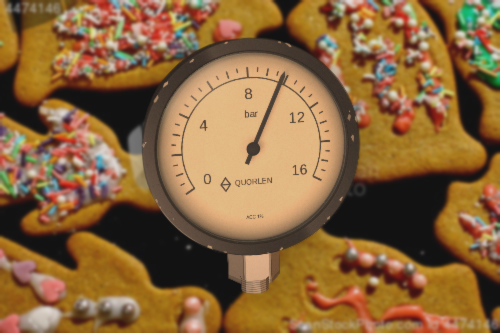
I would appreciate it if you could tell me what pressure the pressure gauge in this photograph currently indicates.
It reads 9.75 bar
